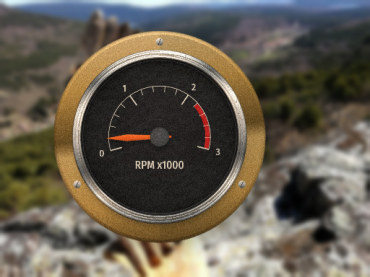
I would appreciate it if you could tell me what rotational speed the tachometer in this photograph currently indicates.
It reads 200 rpm
